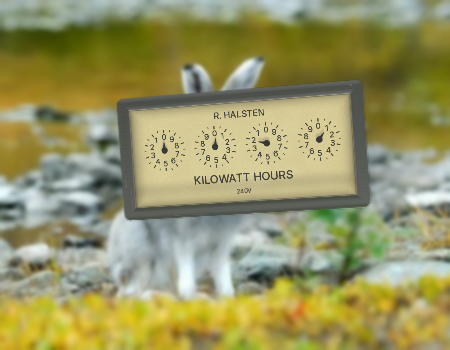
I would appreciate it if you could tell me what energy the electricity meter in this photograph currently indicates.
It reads 21 kWh
